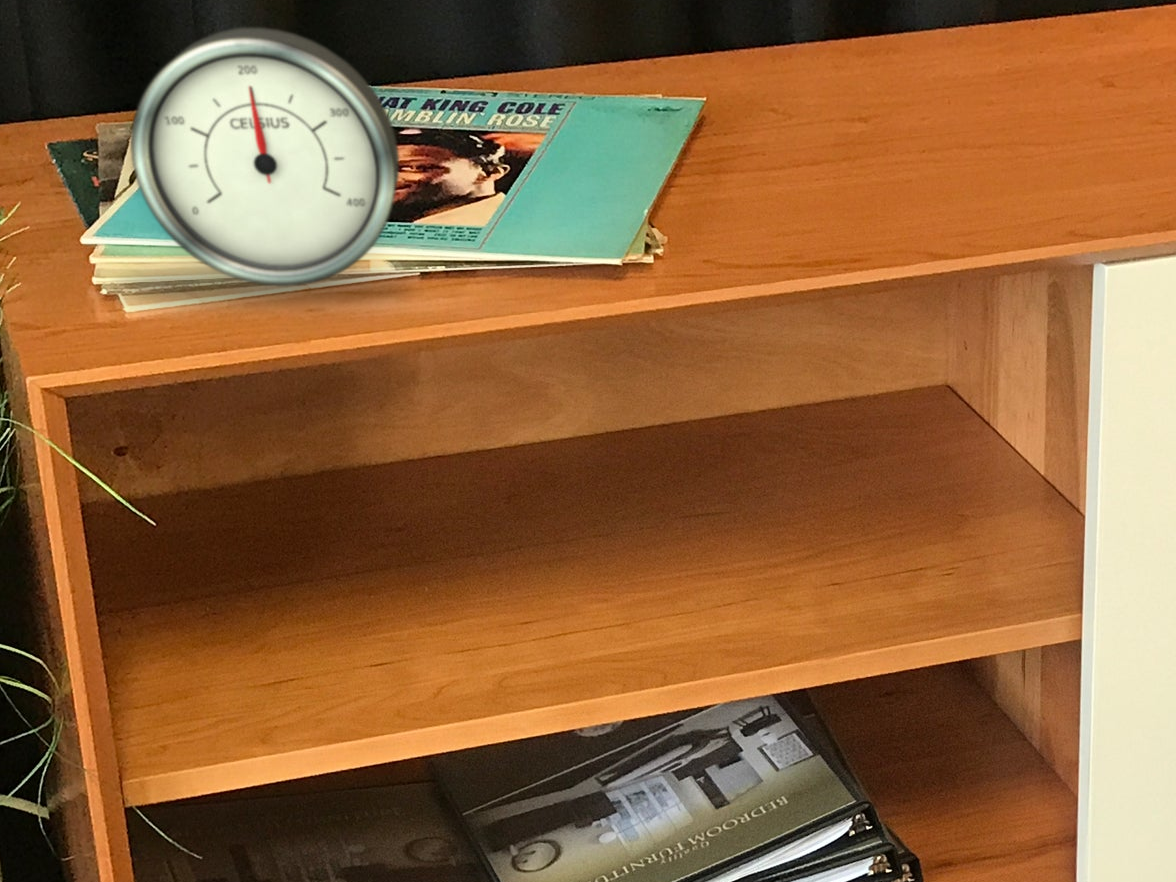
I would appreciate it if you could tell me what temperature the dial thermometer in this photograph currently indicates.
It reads 200 °C
